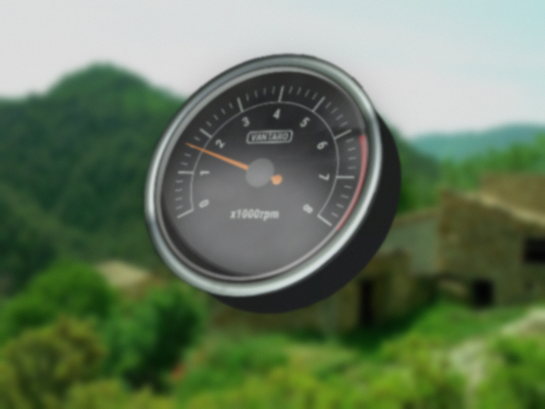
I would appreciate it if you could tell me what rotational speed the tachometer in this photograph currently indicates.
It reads 1600 rpm
